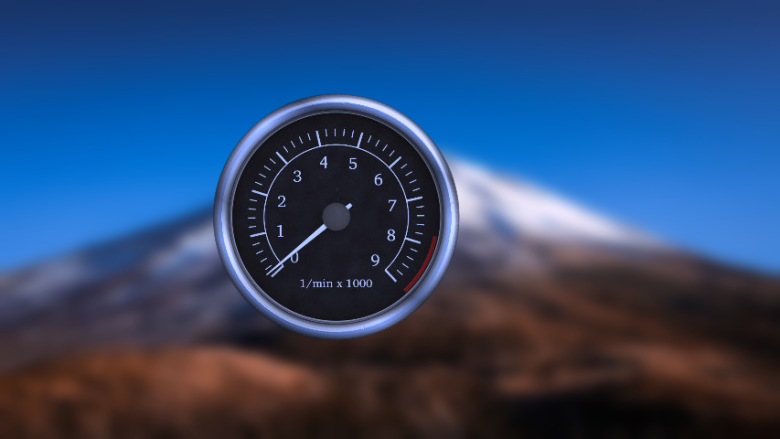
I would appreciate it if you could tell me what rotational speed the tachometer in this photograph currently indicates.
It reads 100 rpm
